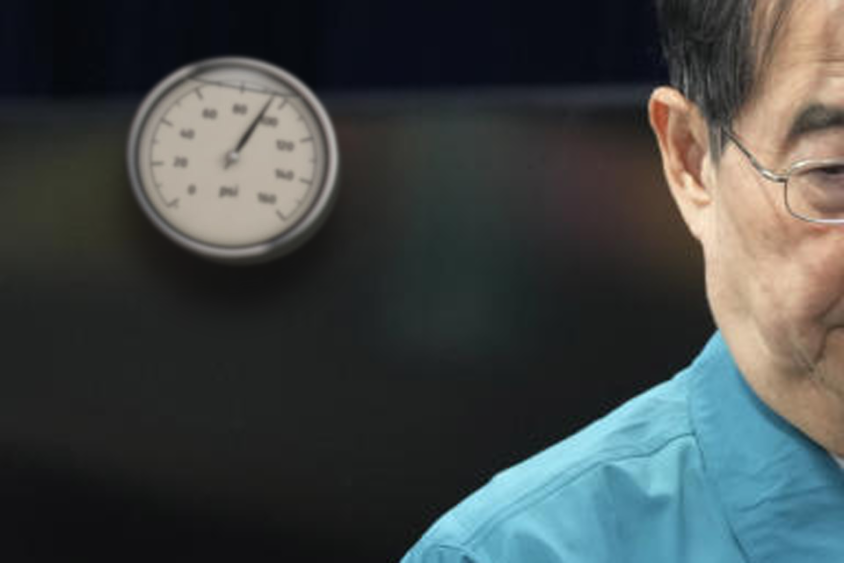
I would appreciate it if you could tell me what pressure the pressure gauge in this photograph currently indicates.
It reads 95 psi
